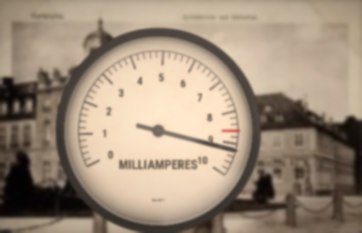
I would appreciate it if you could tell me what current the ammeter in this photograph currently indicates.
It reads 9.2 mA
